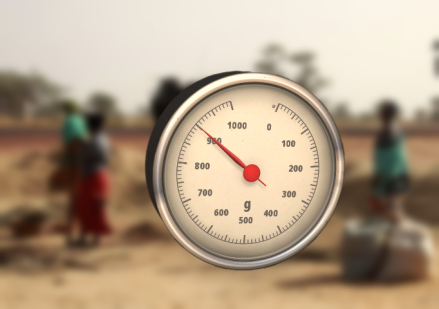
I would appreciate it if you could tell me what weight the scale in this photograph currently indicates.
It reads 900 g
